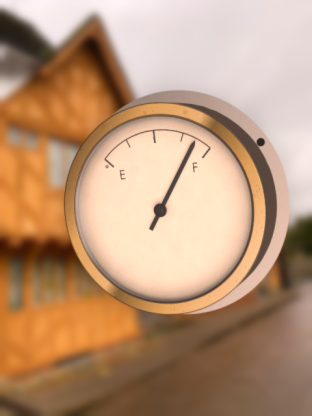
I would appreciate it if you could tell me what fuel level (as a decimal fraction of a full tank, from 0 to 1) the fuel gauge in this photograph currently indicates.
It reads 0.875
